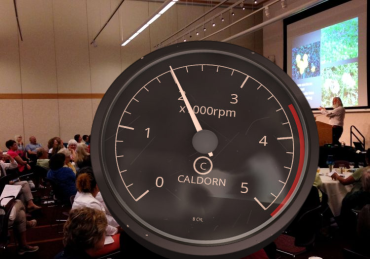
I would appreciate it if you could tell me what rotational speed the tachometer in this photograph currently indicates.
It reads 2000 rpm
